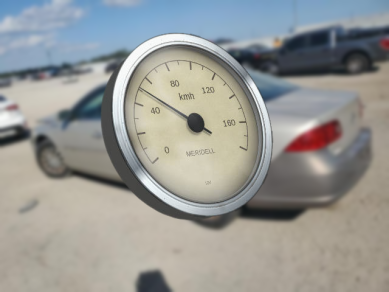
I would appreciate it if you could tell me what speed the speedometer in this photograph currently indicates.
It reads 50 km/h
